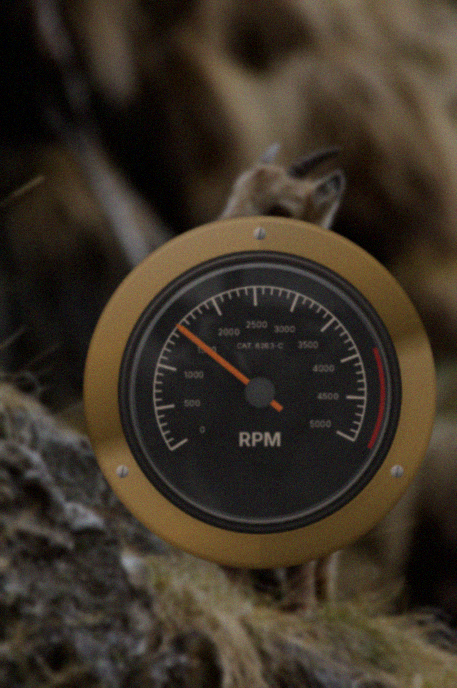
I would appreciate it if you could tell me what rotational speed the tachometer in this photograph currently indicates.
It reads 1500 rpm
